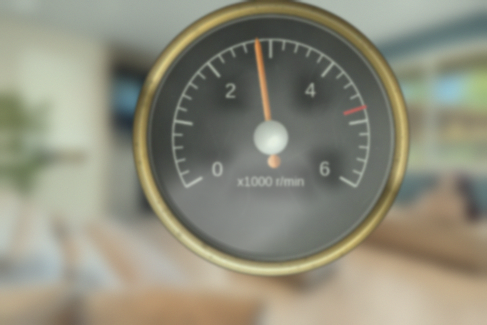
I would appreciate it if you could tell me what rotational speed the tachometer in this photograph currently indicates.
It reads 2800 rpm
